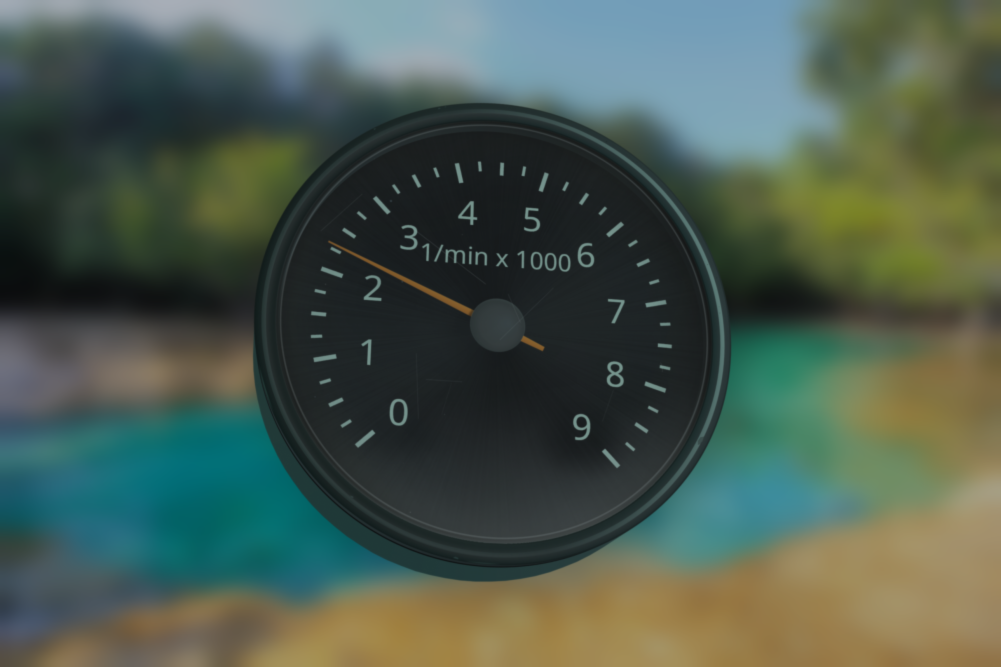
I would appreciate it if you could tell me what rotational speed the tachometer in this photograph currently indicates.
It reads 2250 rpm
